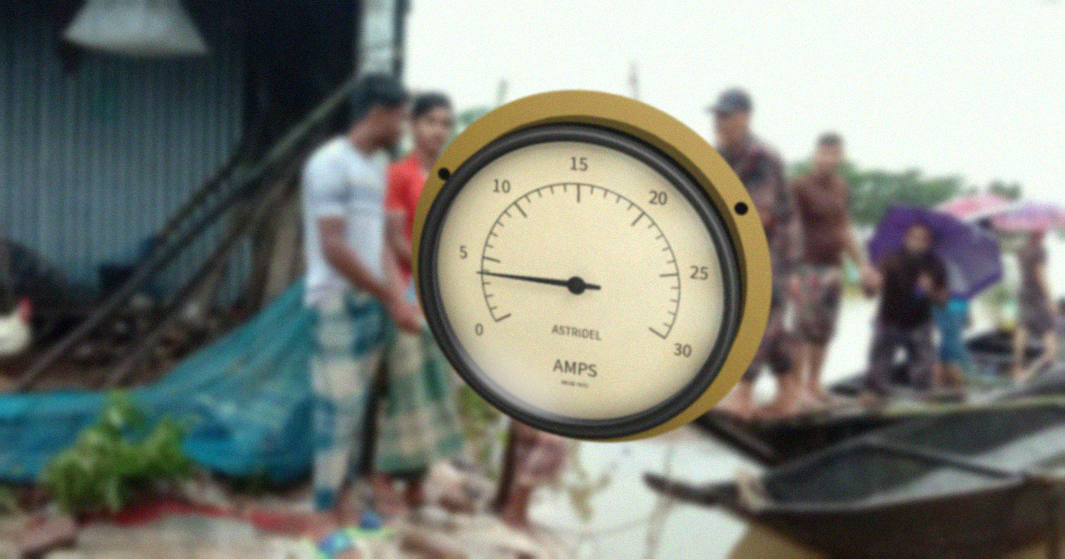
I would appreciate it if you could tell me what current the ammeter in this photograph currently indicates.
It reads 4 A
